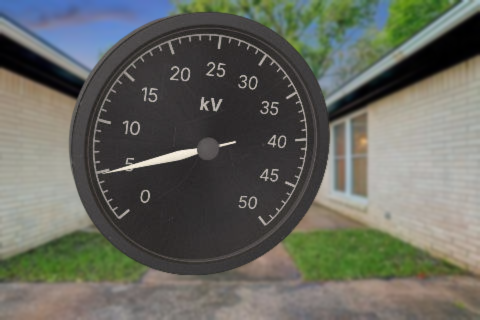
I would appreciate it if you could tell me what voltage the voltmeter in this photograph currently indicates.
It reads 5 kV
